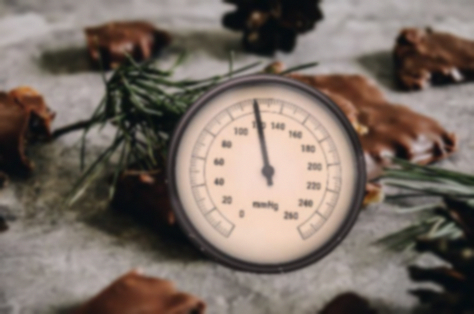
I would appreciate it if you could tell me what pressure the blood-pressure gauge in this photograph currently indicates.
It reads 120 mmHg
